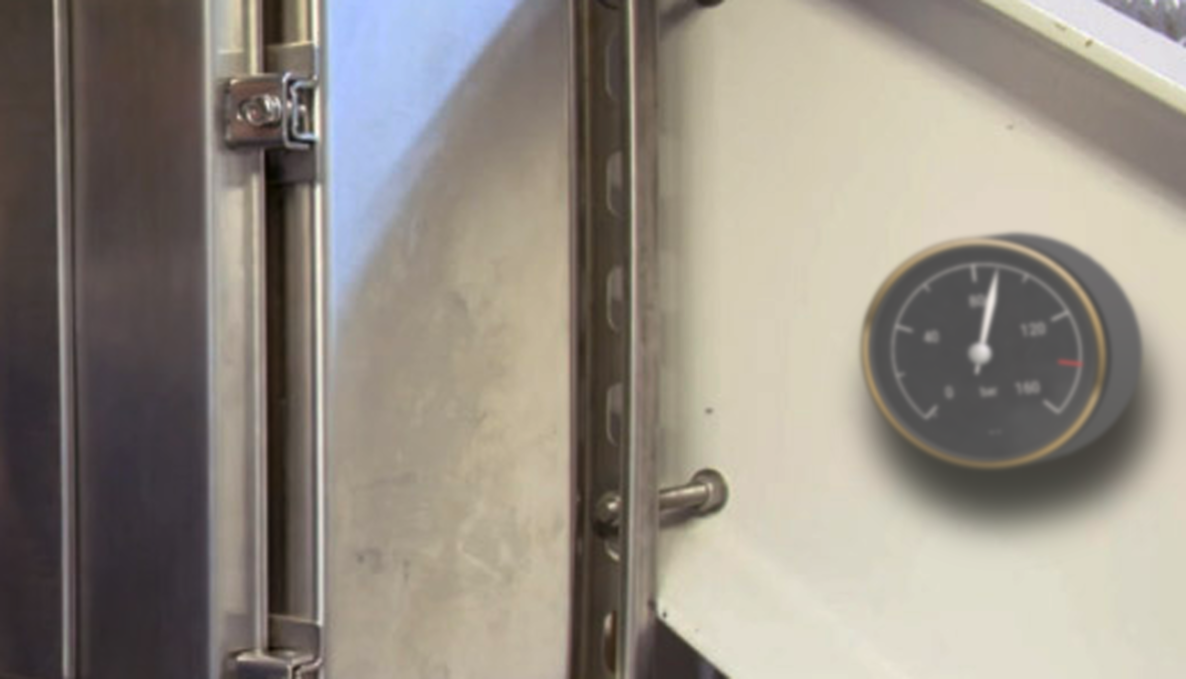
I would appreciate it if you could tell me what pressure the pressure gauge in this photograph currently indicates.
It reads 90 bar
